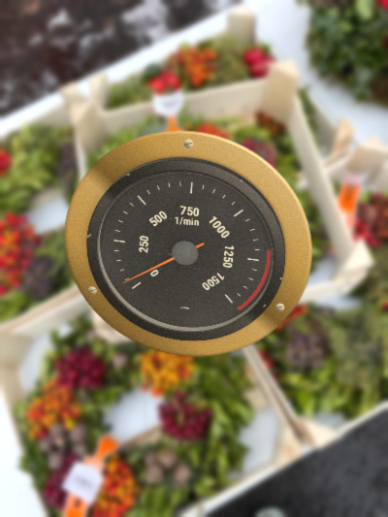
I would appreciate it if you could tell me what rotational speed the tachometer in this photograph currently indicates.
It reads 50 rpm
